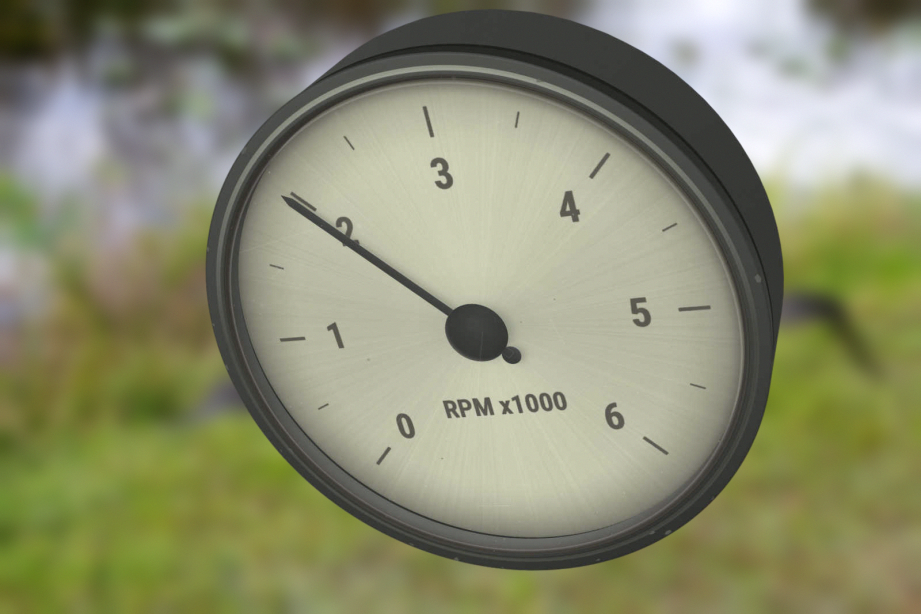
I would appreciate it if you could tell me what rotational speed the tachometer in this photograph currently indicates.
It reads 2000 rpm
